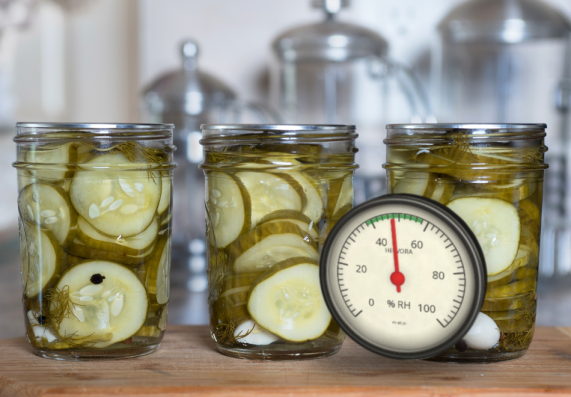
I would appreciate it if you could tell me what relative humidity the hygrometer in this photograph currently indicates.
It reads 48 %
